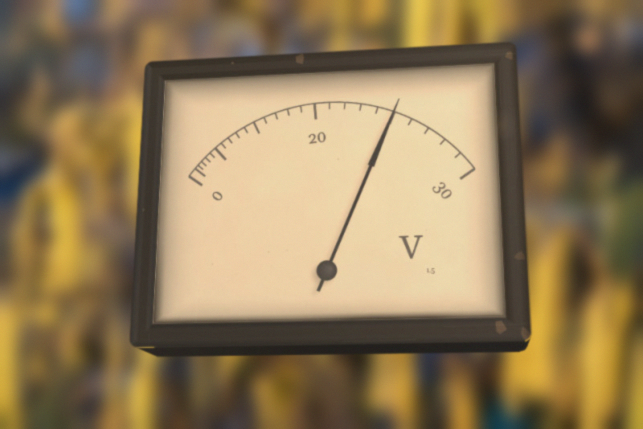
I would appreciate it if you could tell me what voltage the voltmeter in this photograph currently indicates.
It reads 25 V
